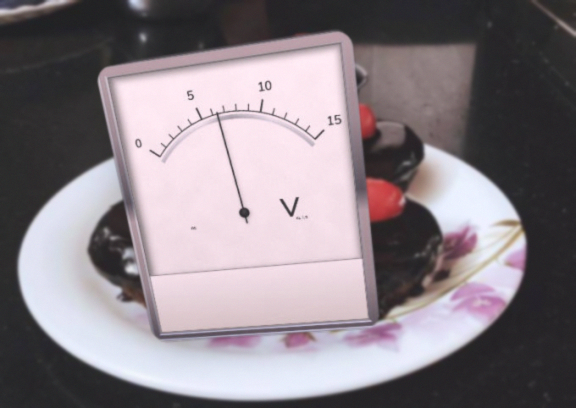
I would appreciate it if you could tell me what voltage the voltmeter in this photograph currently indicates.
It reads 6.5 V
